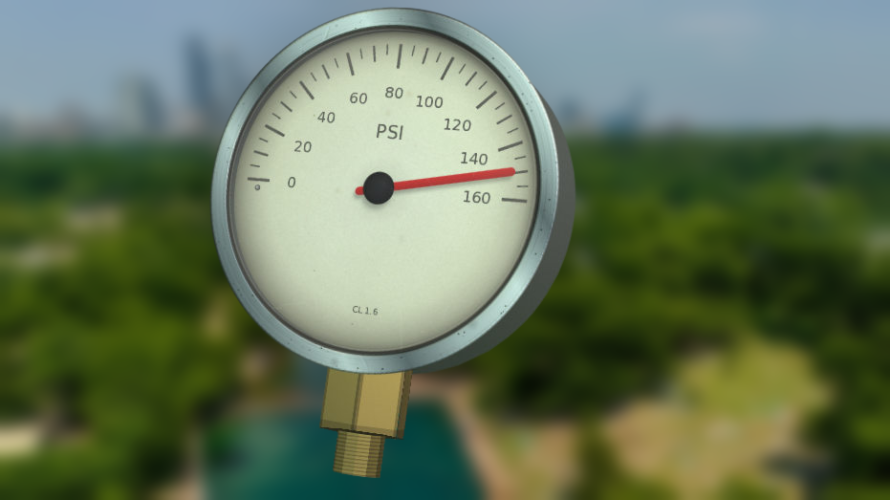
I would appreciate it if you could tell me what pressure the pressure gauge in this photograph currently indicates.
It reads 150 psi
